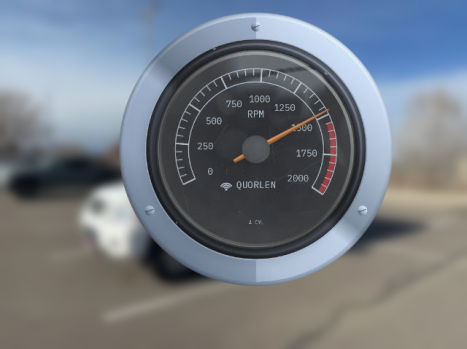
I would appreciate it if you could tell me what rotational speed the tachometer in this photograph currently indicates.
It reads 1475 rpm
